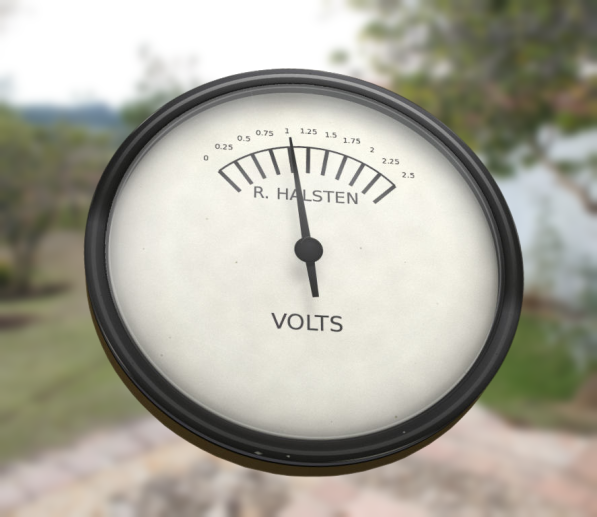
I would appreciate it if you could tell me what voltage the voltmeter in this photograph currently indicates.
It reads 1 V
